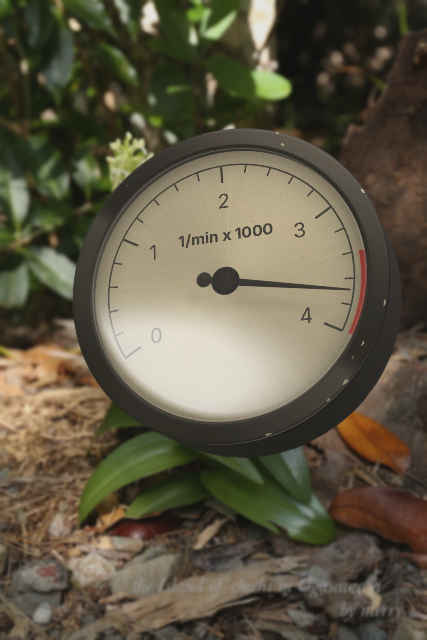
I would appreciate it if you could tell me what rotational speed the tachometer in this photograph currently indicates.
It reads 3700 rpm
